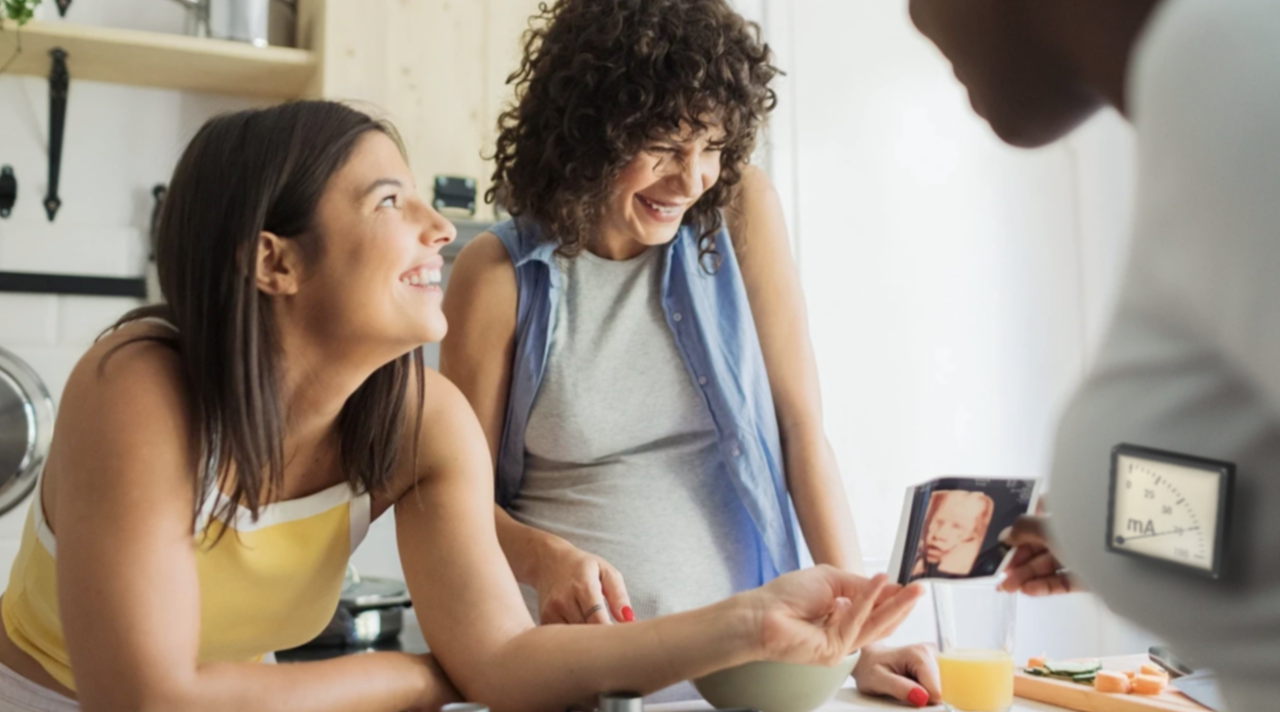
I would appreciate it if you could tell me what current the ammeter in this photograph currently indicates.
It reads 75 mA
